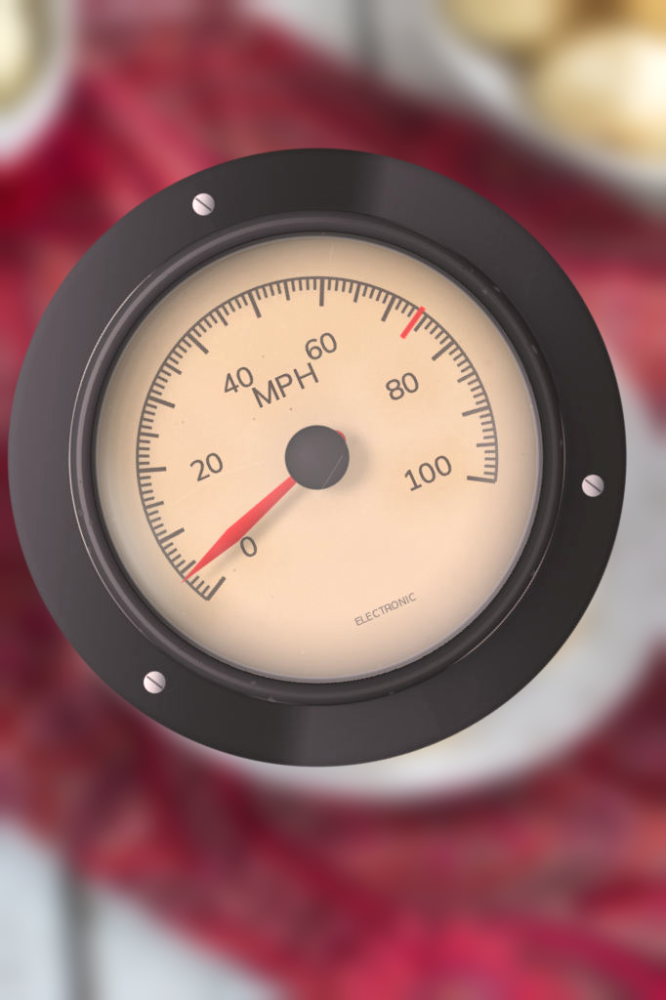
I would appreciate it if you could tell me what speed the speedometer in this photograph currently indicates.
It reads 4 mph
